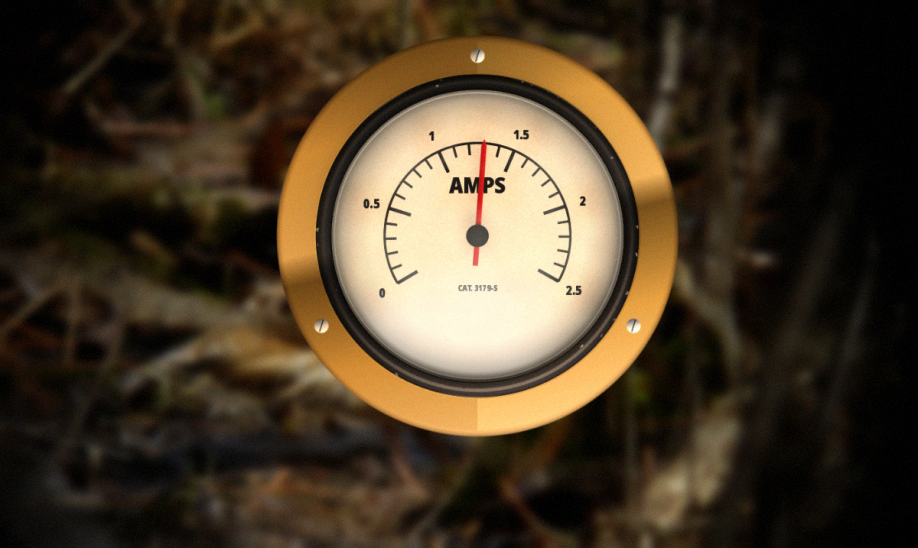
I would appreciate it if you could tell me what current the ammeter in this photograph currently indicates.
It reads 1.3 A
